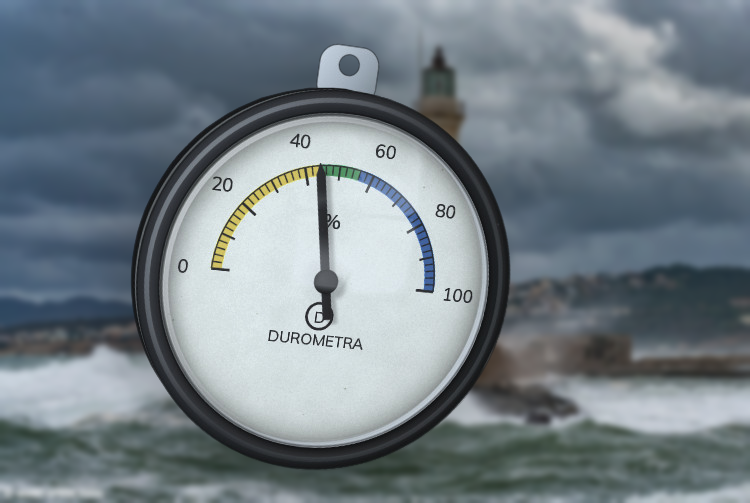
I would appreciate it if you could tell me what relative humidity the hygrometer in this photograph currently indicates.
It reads 44 %
